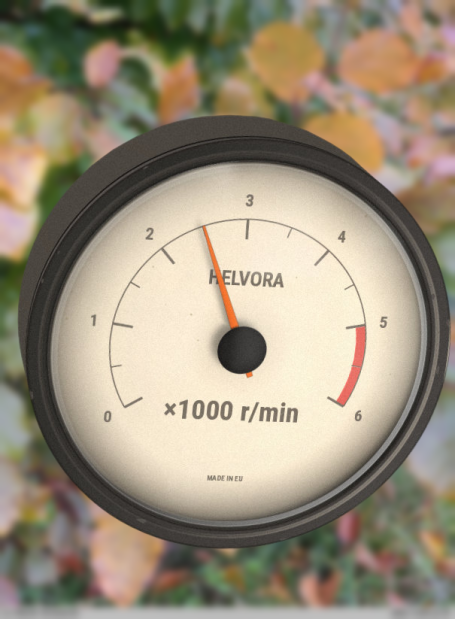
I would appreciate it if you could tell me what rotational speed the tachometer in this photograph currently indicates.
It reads 2500 rpm
